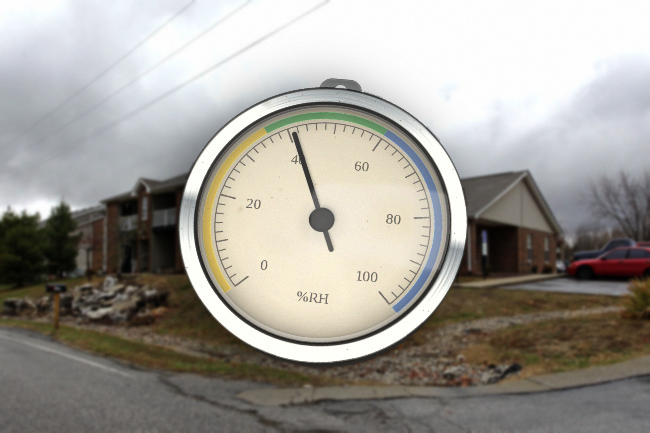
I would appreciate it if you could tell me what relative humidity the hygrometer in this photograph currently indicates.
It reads 41 %
